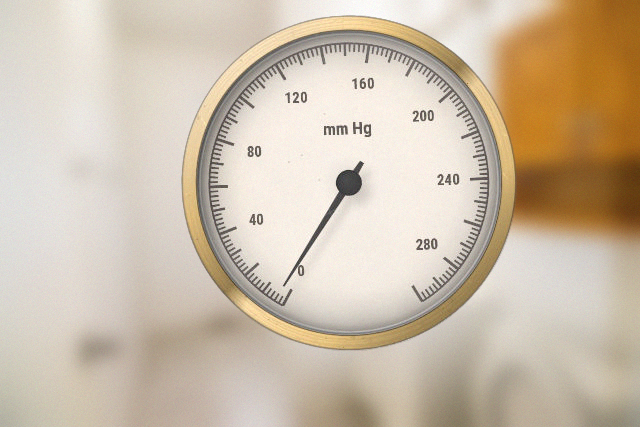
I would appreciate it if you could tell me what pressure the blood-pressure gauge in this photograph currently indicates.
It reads 4 mmHg
